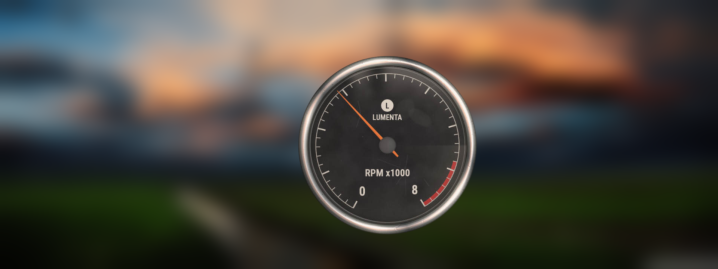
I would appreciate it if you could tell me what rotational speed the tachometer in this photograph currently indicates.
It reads 2900 rpm
